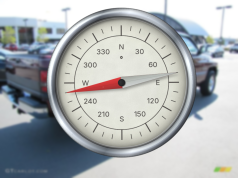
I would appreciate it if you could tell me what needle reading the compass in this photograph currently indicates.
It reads 260 °
